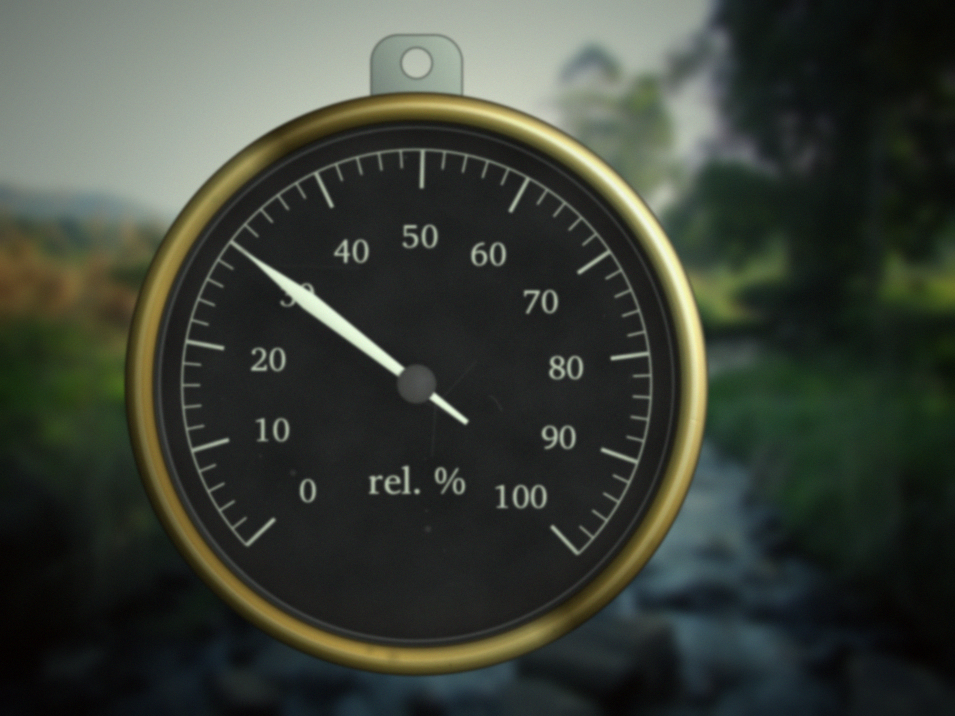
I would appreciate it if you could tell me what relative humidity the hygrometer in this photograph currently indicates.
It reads 30 %
